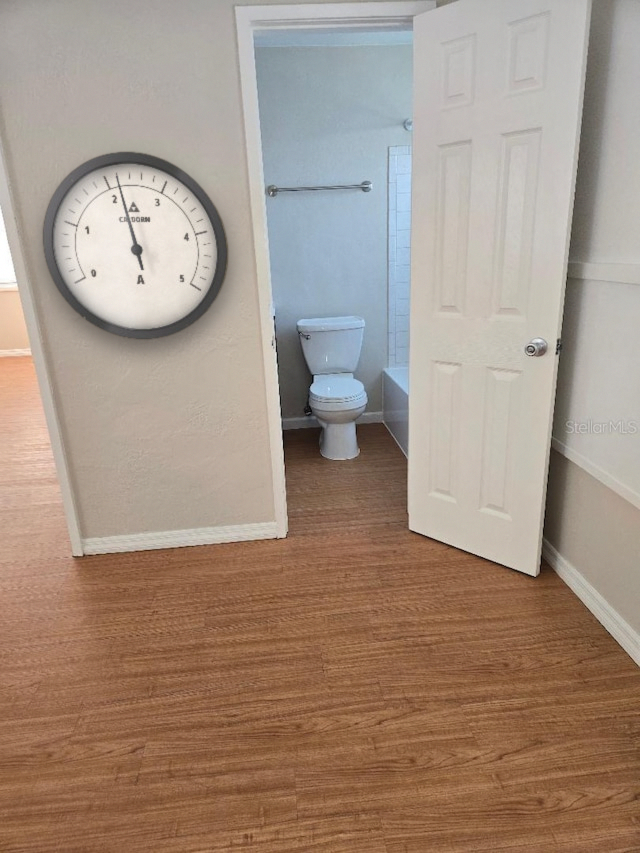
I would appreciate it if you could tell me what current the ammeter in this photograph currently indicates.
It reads 2.2 A
